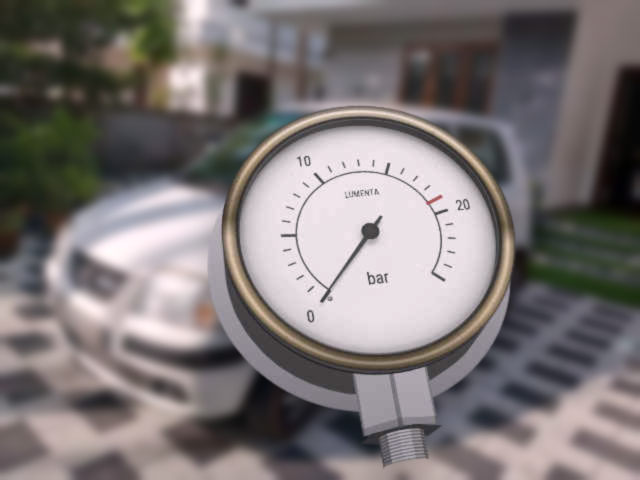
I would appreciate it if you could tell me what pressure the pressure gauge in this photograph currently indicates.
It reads 0 bar
